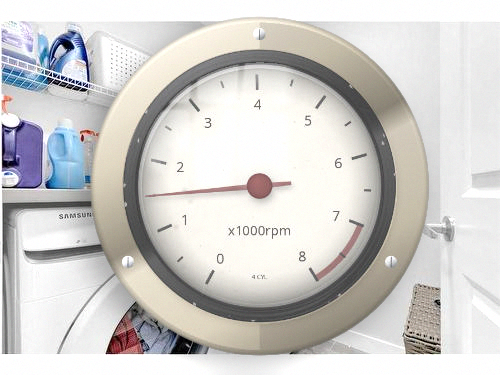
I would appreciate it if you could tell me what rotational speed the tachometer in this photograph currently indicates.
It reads 1500 rpm
